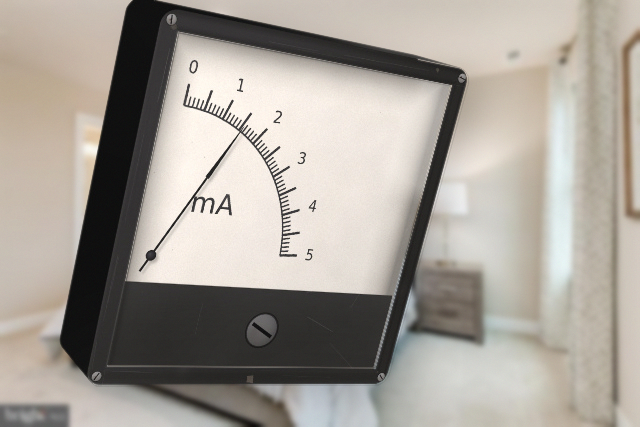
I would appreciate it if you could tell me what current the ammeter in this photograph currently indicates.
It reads 1.5 mA
